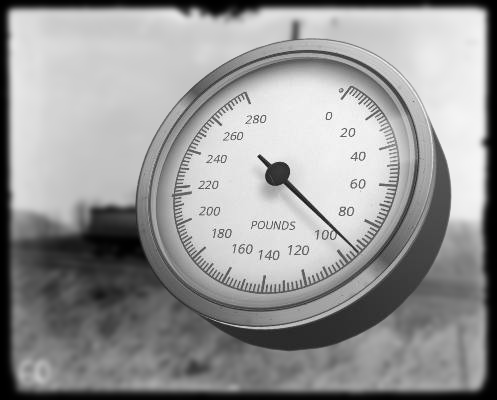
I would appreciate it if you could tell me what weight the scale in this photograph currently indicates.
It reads 94 lb
